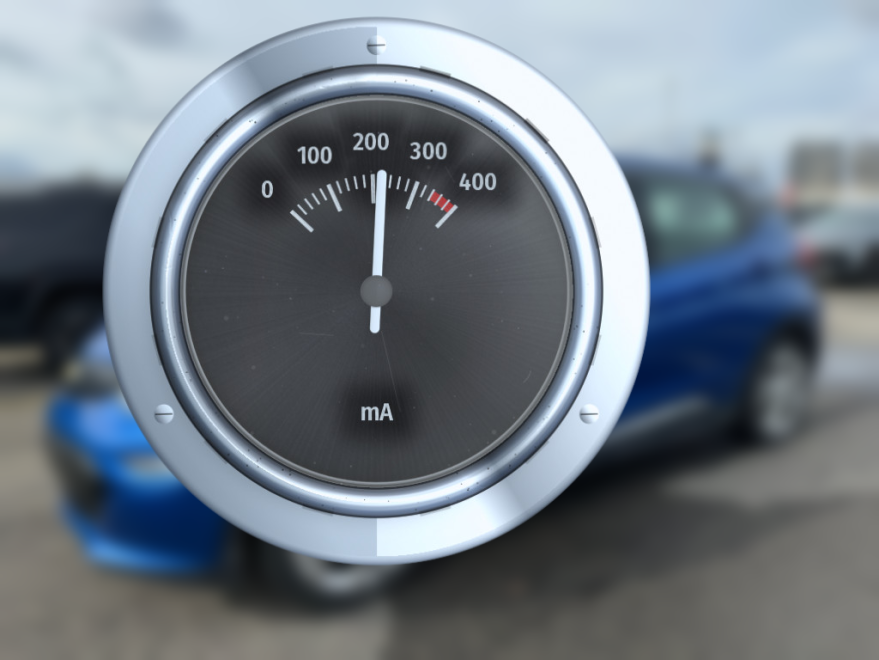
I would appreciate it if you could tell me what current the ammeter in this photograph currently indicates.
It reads 220 mA
